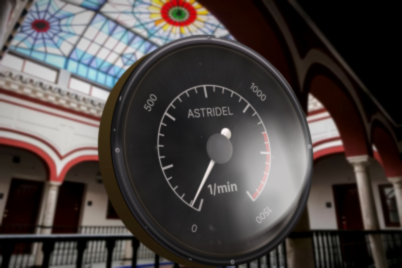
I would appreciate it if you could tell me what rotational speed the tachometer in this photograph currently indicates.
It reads 50 rpm
